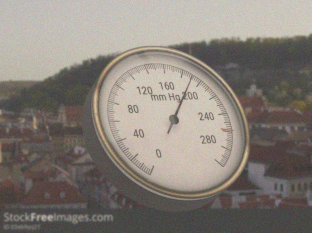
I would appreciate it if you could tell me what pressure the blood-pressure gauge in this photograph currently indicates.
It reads 190 mmHg
